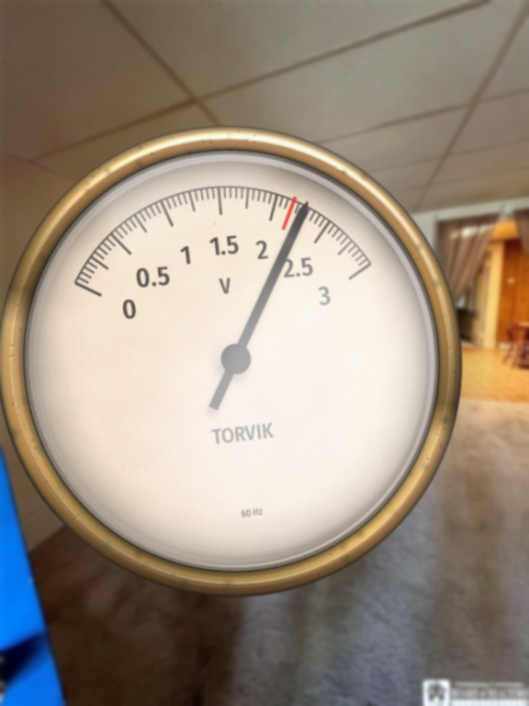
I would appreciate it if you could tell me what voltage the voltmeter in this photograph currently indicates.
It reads 2.25 V
